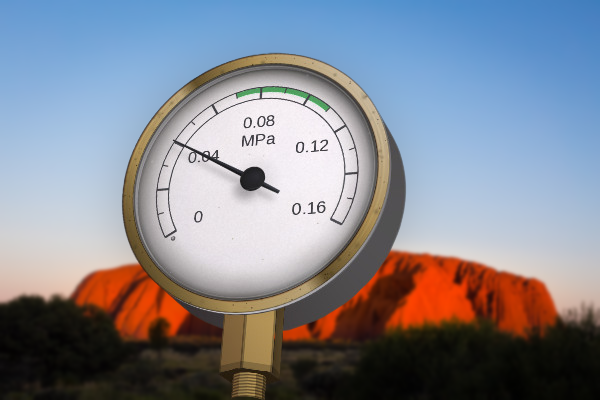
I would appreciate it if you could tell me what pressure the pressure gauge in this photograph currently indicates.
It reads 0.04 MPa
